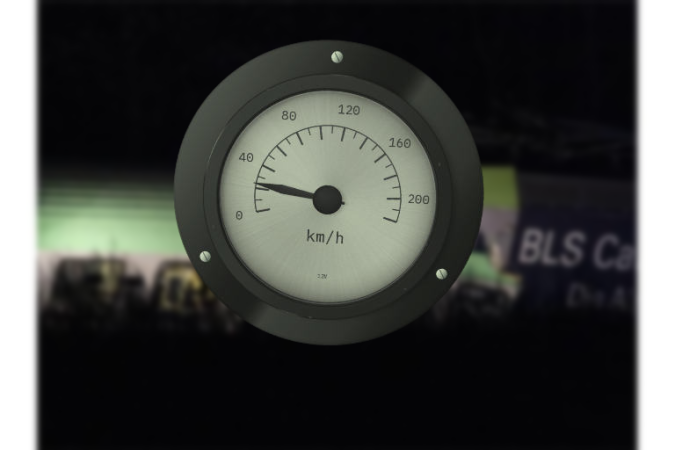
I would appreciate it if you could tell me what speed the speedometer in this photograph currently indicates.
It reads 25 km/h
